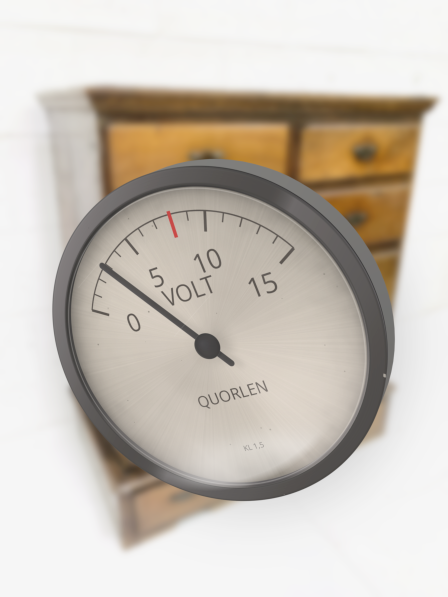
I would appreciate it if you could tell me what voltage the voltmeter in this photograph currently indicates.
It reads 3 V
